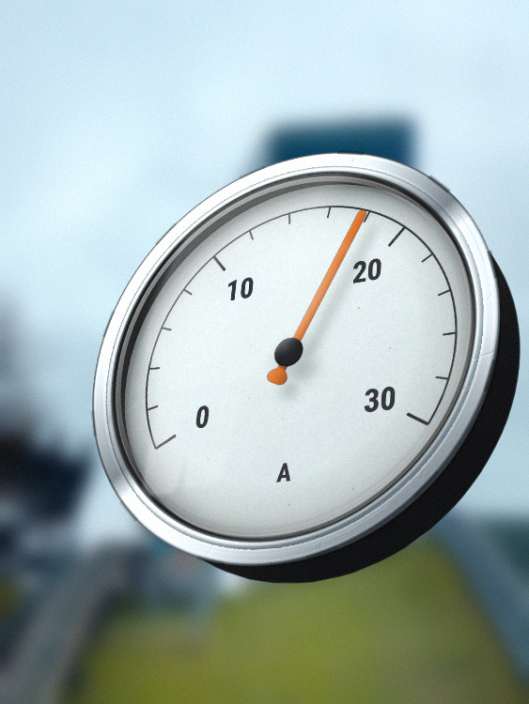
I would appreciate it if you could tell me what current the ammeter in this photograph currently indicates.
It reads 18 A
